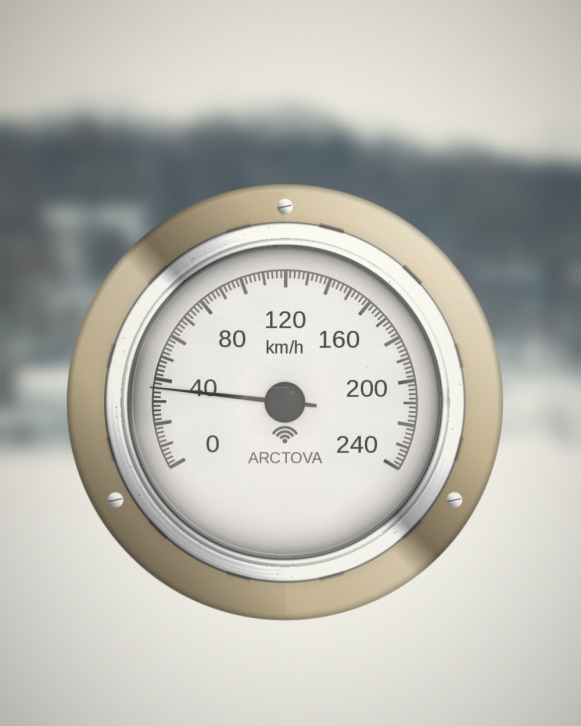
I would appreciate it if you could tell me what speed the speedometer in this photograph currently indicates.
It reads 36 km/h
